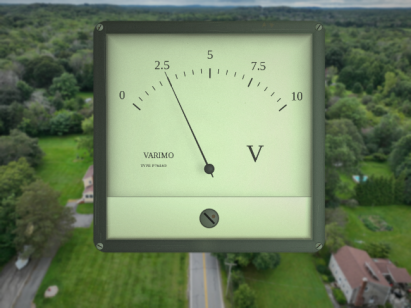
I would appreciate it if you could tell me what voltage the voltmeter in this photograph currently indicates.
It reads 2.5 V
